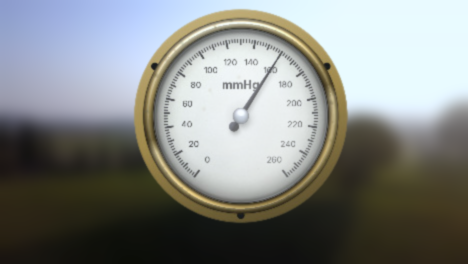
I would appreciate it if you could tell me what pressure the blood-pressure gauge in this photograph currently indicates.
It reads 160 mmHg
